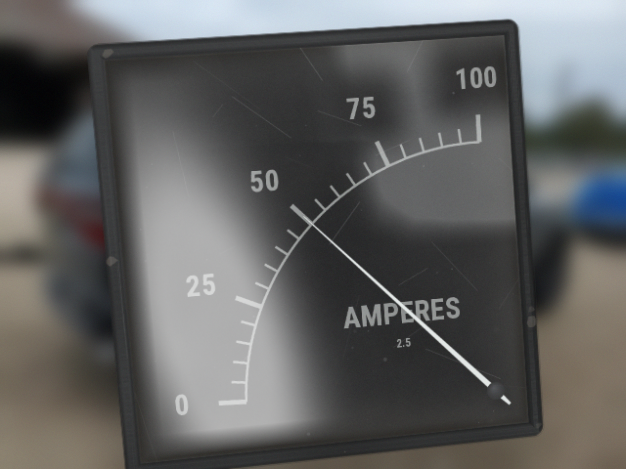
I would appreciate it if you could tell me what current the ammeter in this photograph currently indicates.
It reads 50 A
